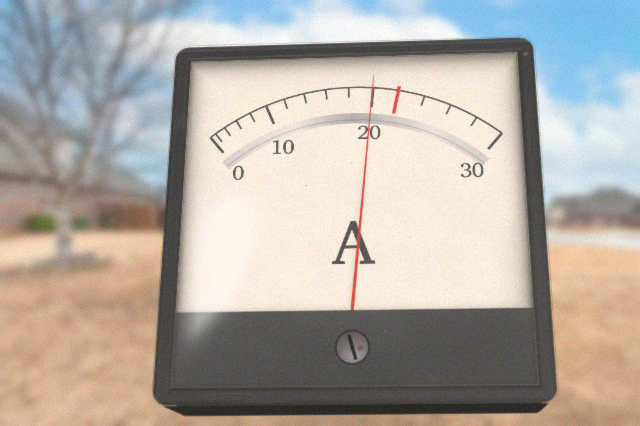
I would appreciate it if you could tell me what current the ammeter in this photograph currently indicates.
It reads 20 A
